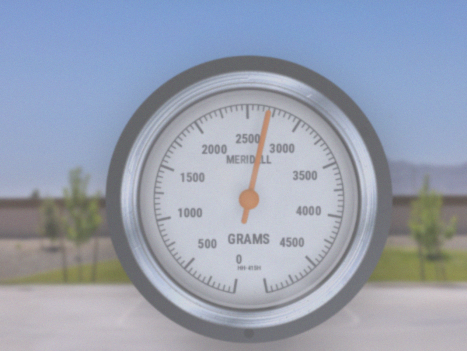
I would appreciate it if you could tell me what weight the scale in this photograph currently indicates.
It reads 2700 g
